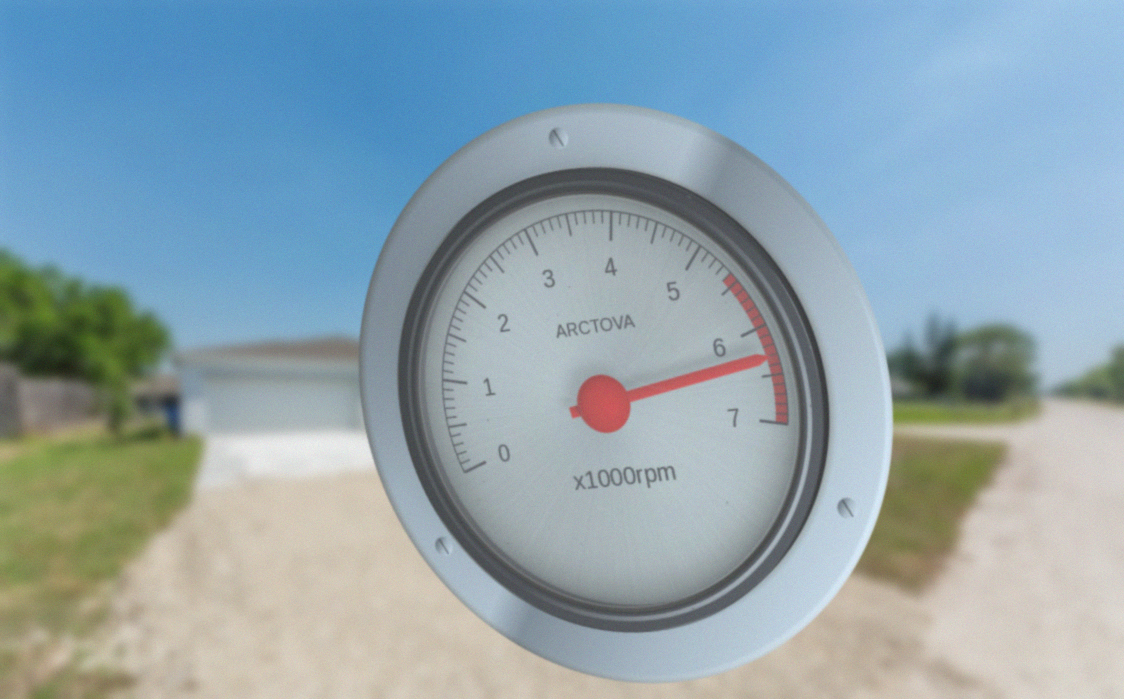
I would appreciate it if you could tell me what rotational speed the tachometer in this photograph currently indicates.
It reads 6300 rpm
